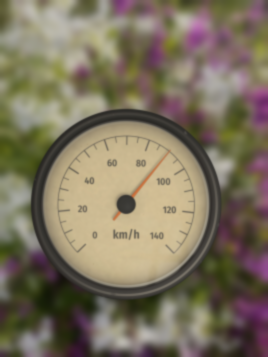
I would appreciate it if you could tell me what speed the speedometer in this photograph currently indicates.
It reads 90 km/h
